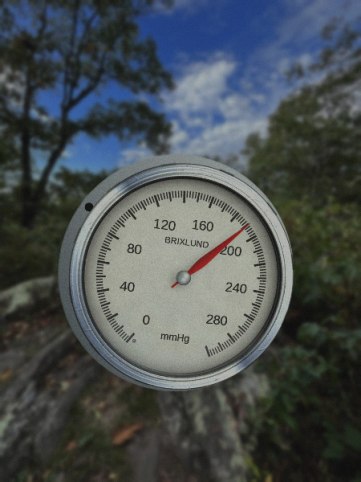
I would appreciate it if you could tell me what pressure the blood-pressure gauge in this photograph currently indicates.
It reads 190 mmHg
